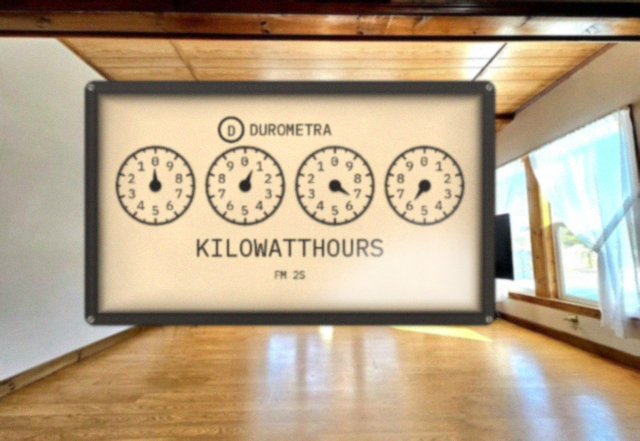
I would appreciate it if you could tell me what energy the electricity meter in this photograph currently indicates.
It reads 66 kWh
